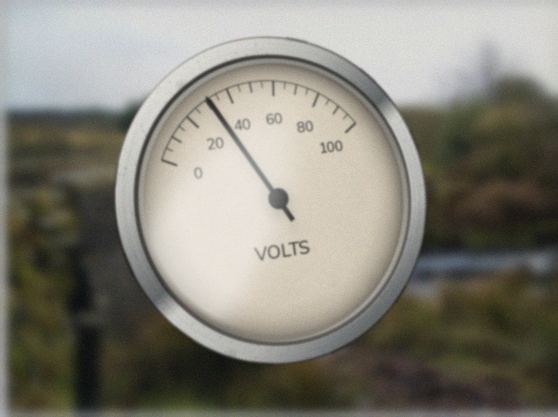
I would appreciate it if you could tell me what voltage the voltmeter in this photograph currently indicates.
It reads 30 V
